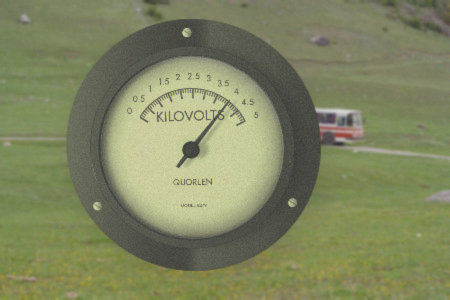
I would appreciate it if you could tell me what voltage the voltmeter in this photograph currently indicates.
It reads 4 kV
